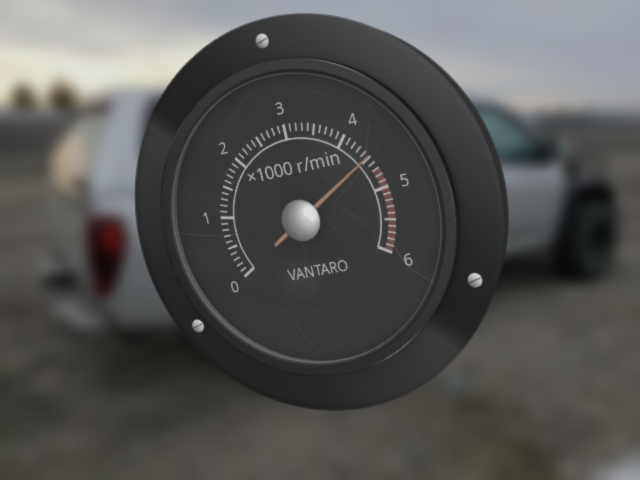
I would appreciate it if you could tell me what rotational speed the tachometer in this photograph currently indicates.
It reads 4500 rpm
